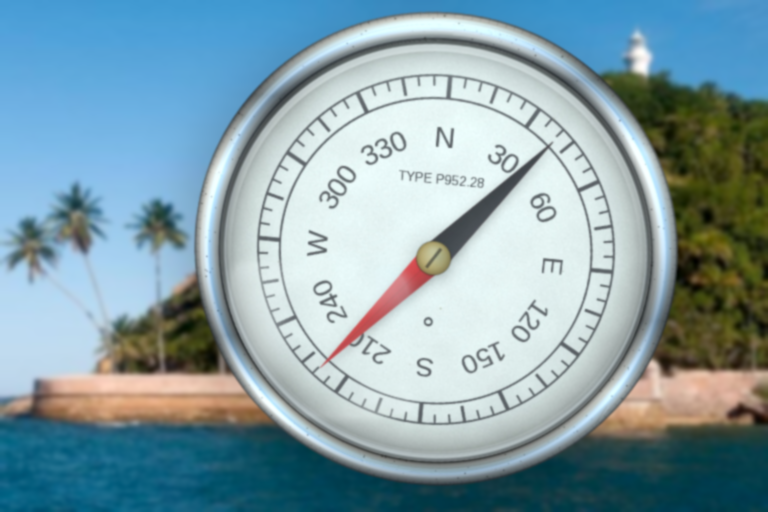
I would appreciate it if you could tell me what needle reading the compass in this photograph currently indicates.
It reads 220 °
